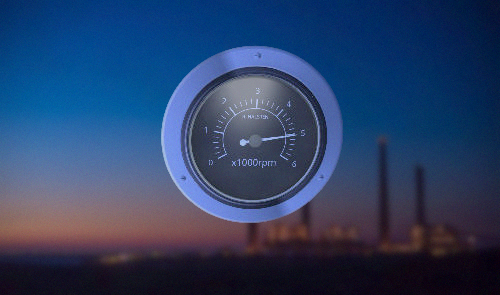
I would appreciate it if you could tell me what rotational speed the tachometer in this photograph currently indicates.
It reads 5000 rpm
